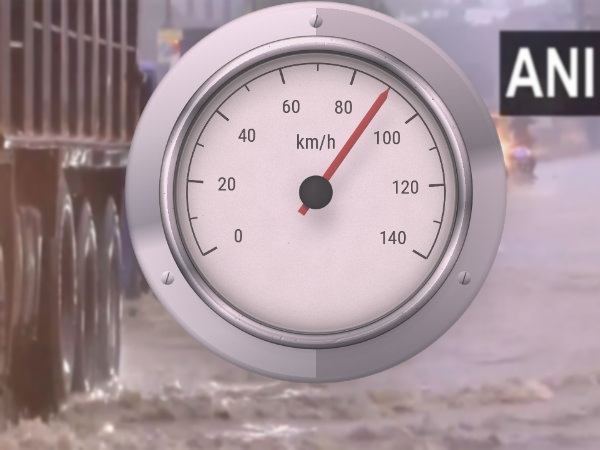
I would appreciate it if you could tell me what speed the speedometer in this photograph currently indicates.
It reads 90 km/h
